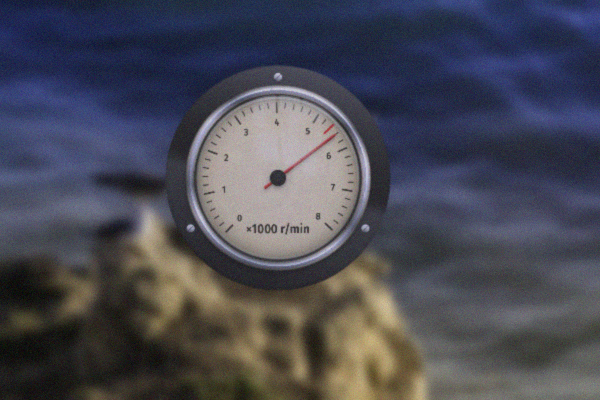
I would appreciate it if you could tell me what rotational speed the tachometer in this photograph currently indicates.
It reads 5600 rpm
